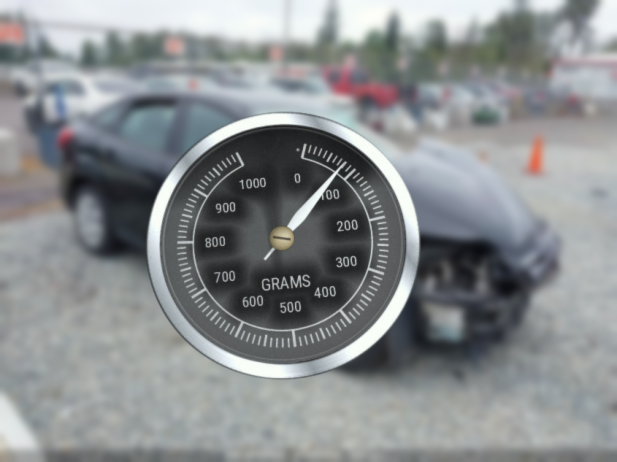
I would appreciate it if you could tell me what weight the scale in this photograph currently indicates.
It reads 80 g
